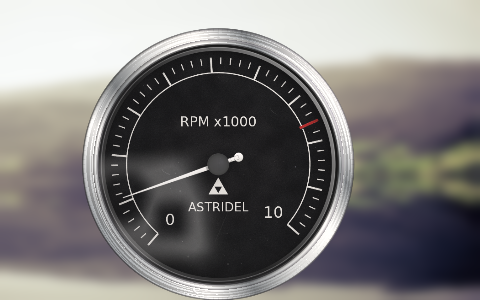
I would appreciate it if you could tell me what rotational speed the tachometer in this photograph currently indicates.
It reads 1100 rpm
